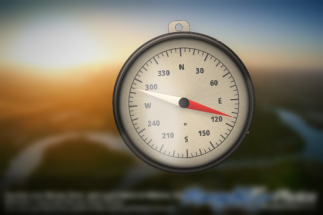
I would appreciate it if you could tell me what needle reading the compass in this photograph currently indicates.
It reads 110 °
